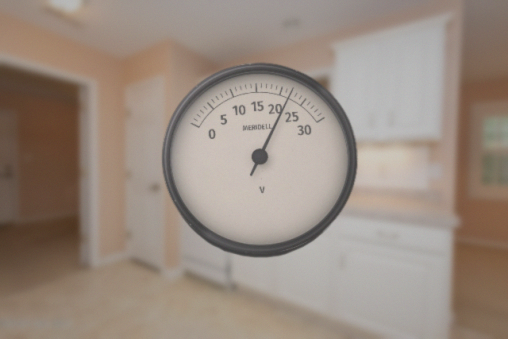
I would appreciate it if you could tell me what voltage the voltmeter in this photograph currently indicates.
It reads 22 V
